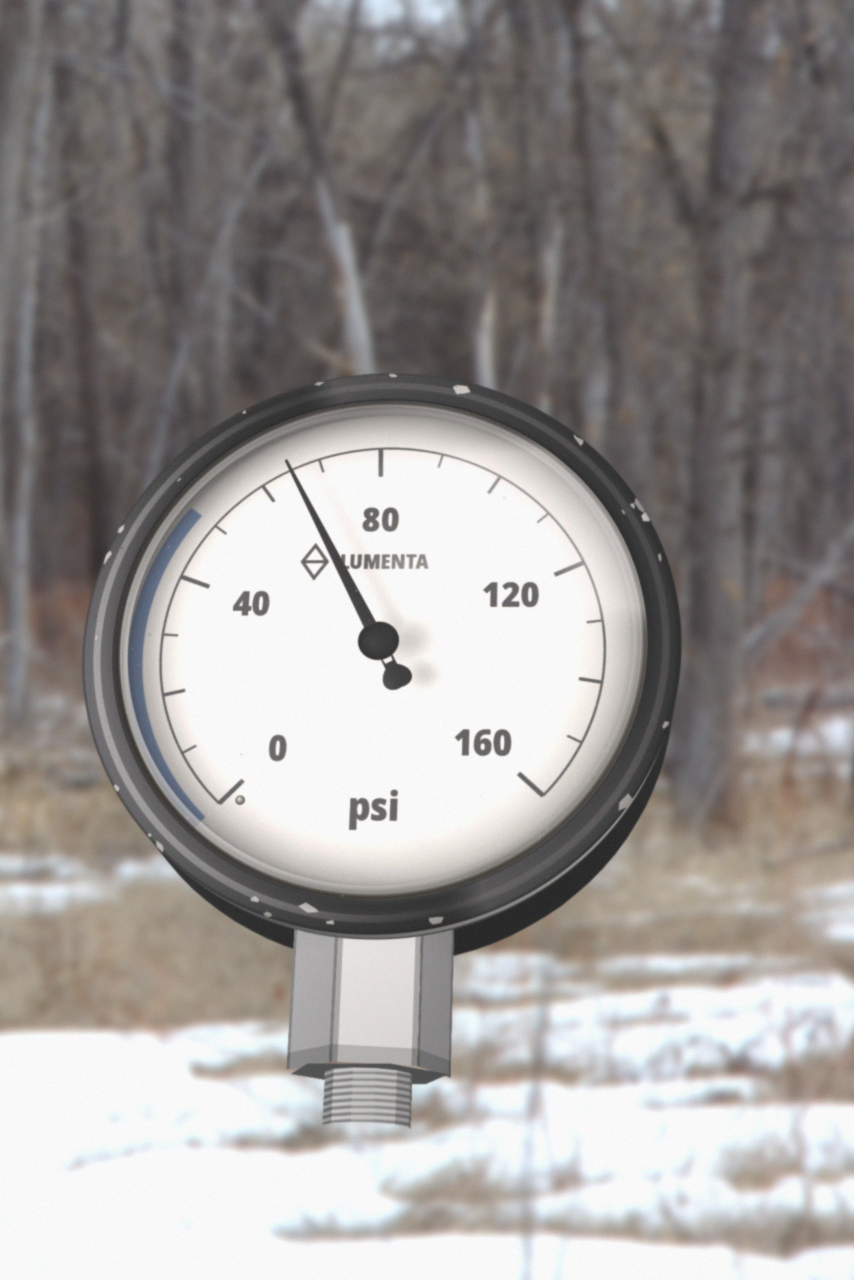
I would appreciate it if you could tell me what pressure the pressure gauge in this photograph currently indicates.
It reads 65 psi
